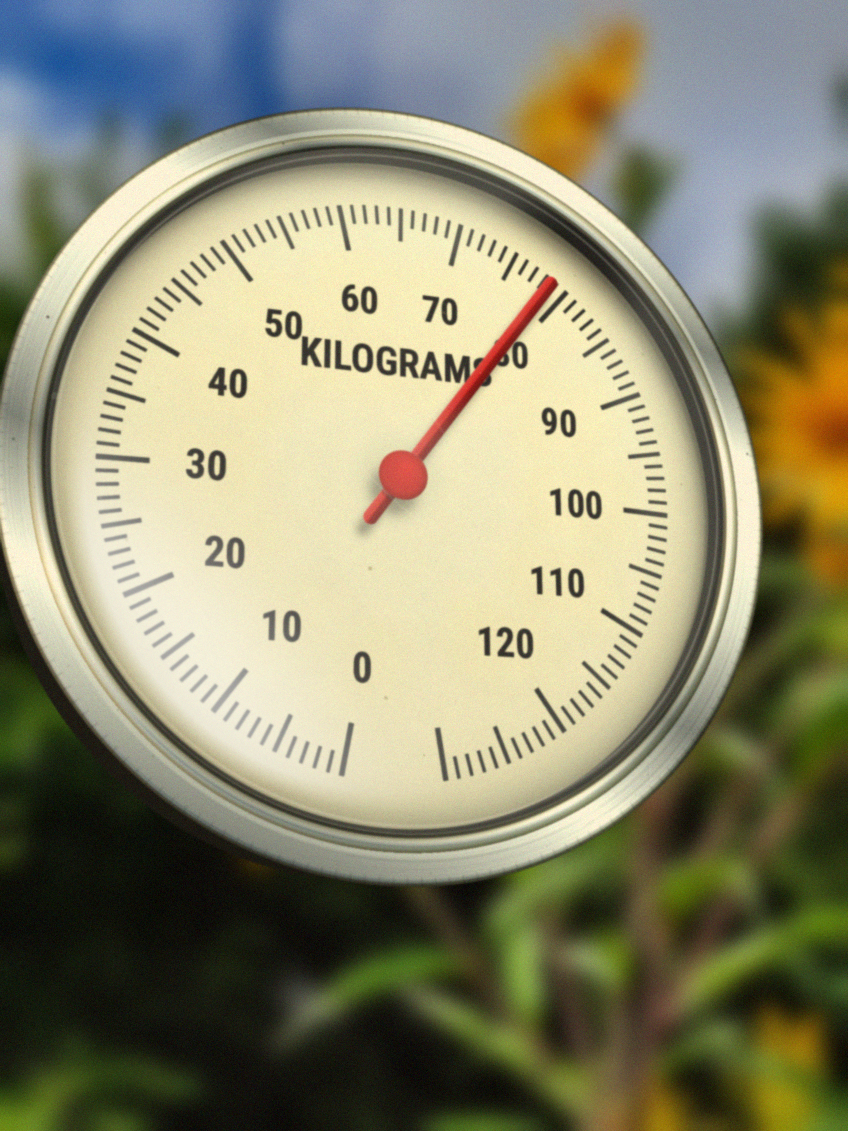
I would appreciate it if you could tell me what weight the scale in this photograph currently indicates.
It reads 78.5 kg
